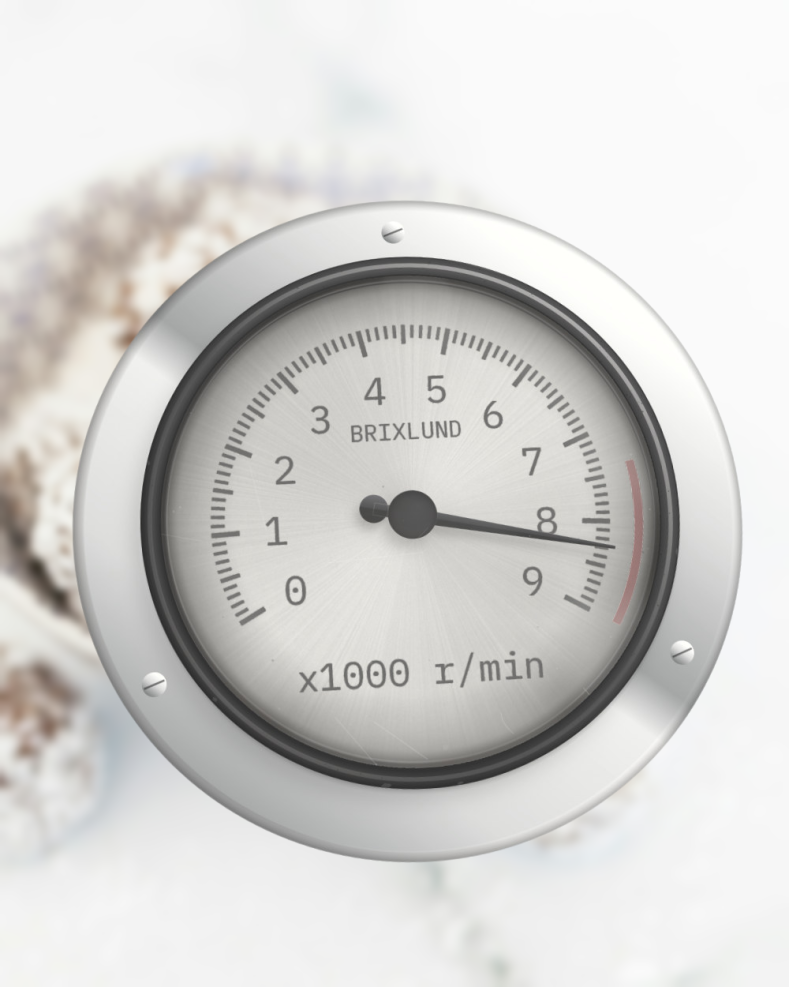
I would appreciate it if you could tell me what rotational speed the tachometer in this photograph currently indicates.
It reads 8300 rpm
